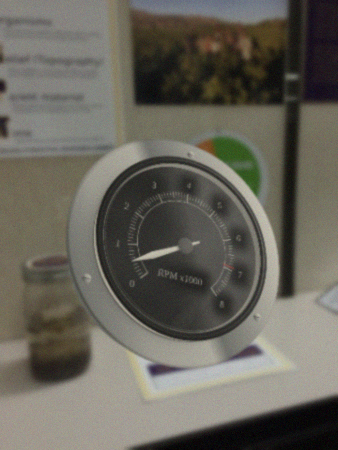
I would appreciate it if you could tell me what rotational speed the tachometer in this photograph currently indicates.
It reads 500 rpm
